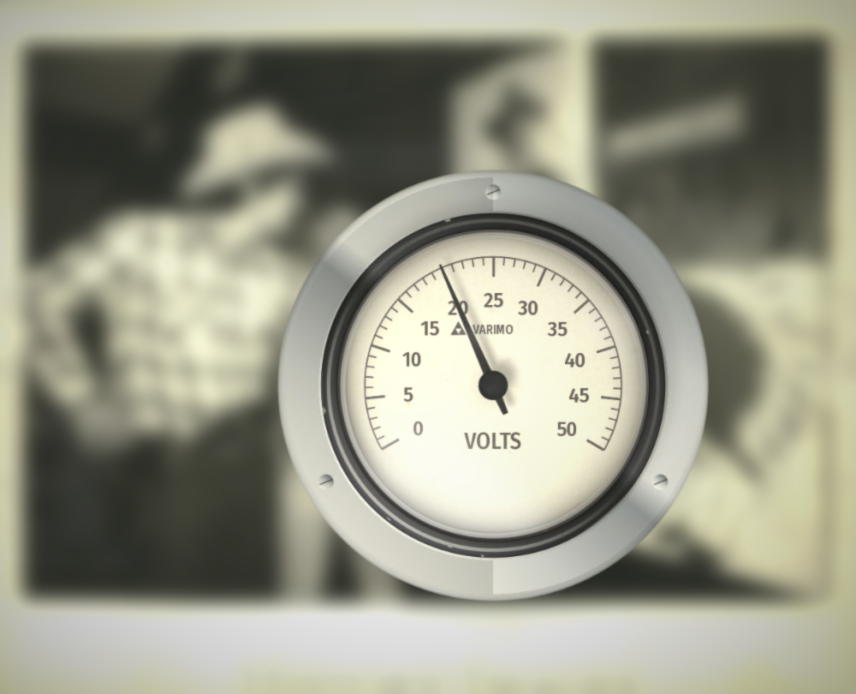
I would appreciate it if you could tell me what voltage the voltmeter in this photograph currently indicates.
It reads 20 V
